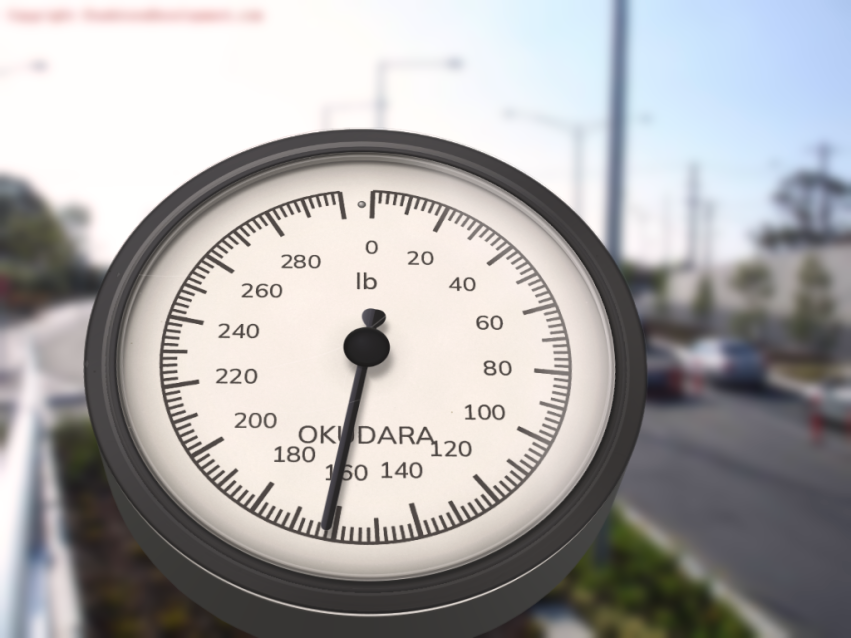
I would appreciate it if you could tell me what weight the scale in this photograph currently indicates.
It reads 162 lb
